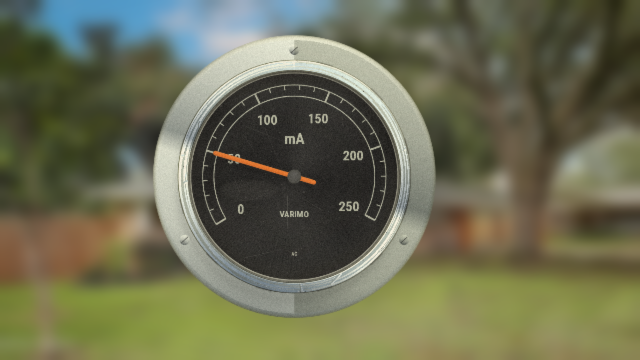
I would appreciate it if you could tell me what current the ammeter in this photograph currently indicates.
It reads 50 mA
